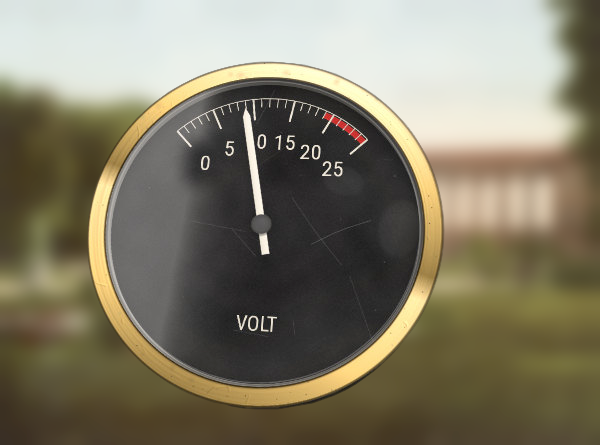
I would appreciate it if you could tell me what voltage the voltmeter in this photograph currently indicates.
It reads 9 V
